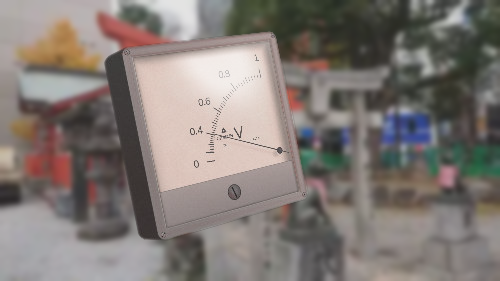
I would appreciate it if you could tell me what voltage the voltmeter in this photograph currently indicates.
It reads 0.4 V
